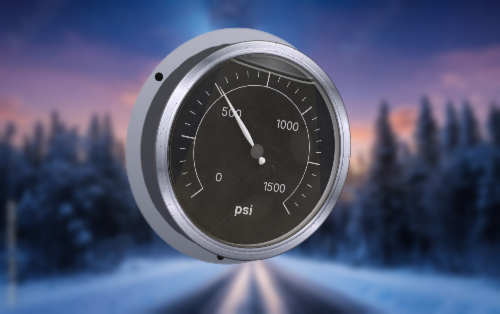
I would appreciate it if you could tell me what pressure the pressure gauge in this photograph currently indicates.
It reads 500 psi
